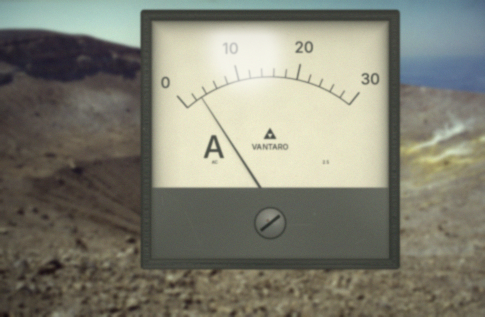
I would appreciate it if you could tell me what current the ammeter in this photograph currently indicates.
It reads 3 A
